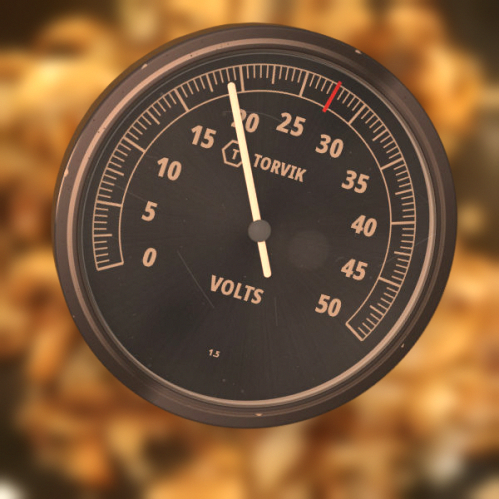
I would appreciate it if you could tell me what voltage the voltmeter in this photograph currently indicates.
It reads 19 V
